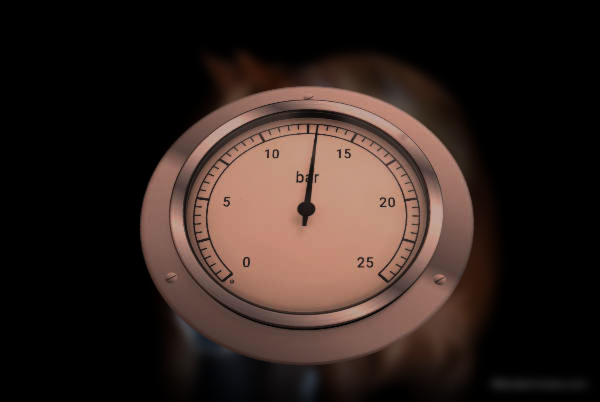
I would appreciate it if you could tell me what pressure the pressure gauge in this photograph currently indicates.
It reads 13 bar
